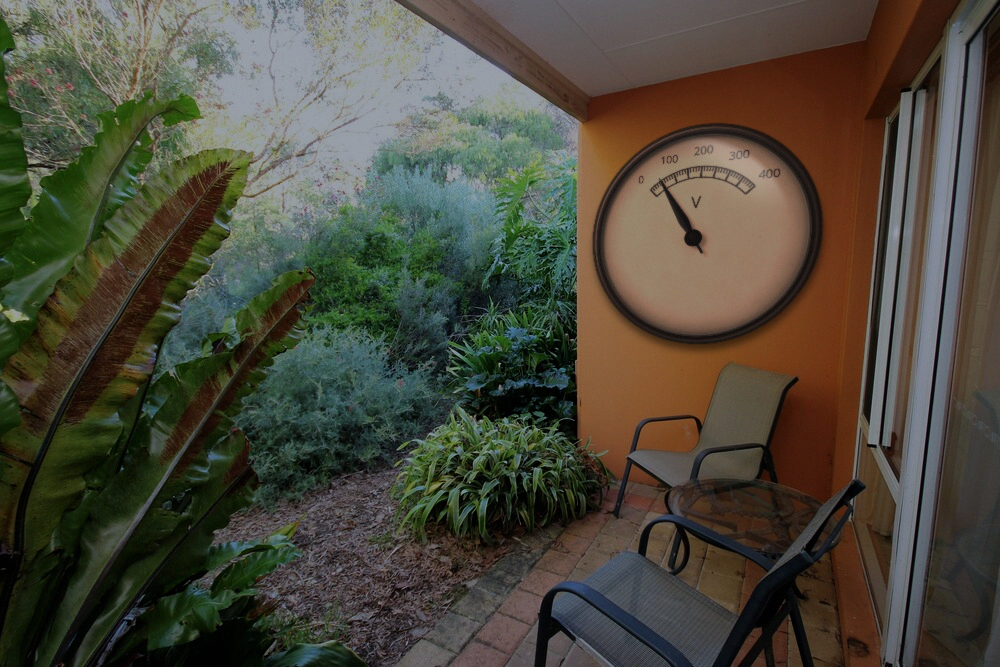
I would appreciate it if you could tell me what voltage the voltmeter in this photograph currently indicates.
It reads 50 V
